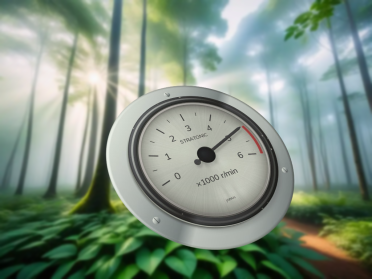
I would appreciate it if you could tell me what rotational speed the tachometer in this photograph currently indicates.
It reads 5000 rpm
